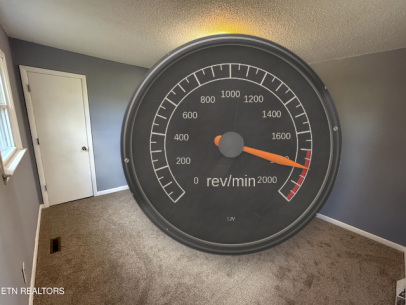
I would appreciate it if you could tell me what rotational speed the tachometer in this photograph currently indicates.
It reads 1800 rpm
